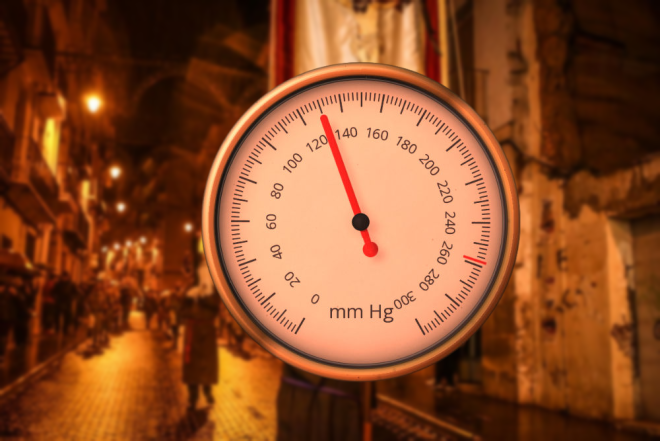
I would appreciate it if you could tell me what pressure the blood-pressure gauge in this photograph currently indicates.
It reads 130 mmHg
